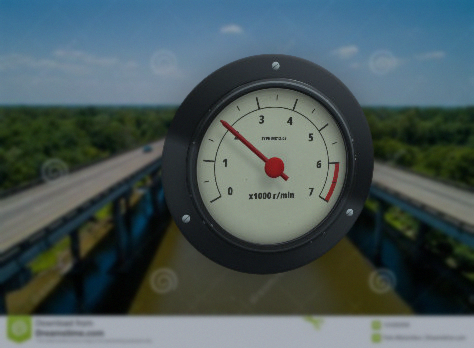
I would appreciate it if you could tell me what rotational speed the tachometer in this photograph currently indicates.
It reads 2000 rpm
